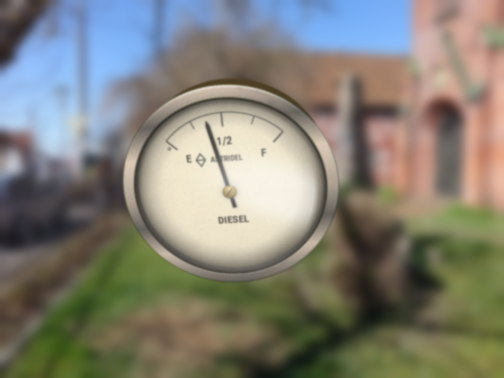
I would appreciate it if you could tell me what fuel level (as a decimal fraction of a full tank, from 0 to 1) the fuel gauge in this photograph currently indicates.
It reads 0.375
